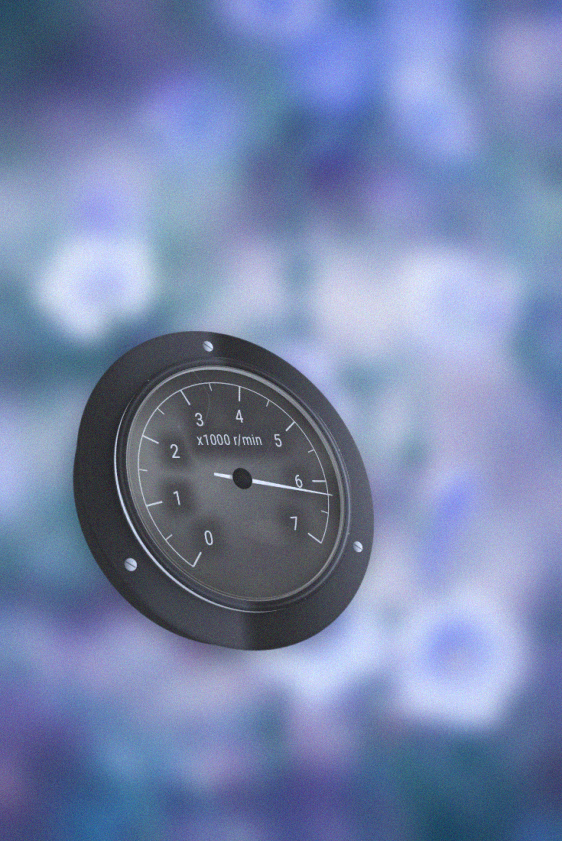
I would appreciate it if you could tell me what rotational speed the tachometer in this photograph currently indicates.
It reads 6250 rpm
